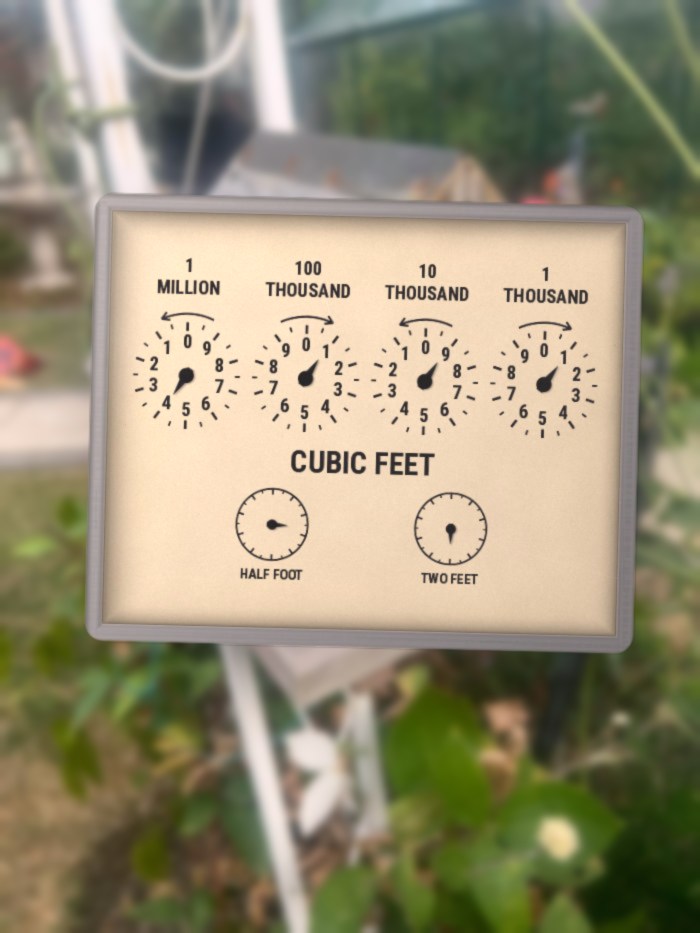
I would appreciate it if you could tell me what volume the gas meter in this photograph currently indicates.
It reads 409100 ft³
